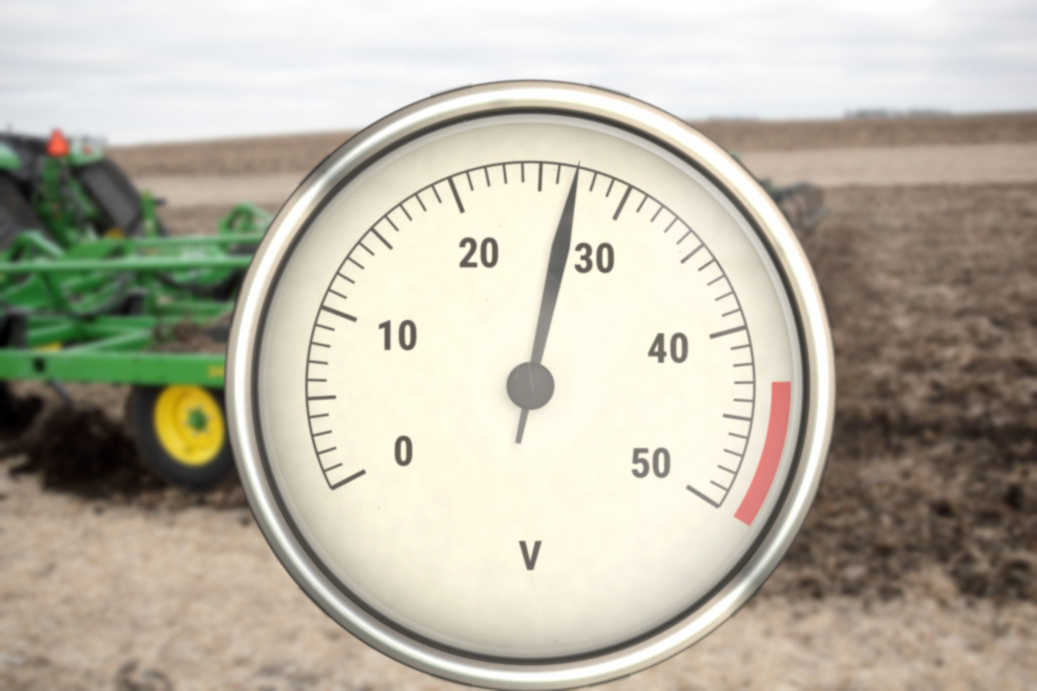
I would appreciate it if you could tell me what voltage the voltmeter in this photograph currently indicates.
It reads 27 V
